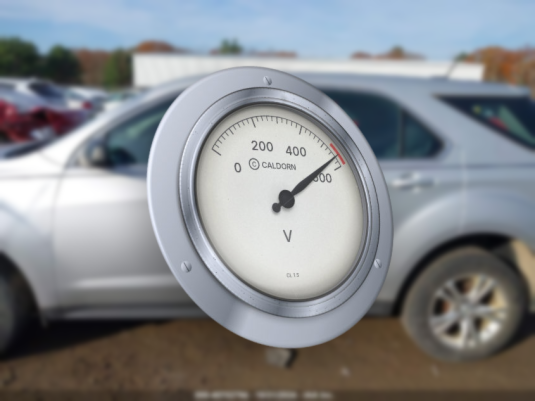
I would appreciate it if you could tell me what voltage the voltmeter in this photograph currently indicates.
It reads 560 V
